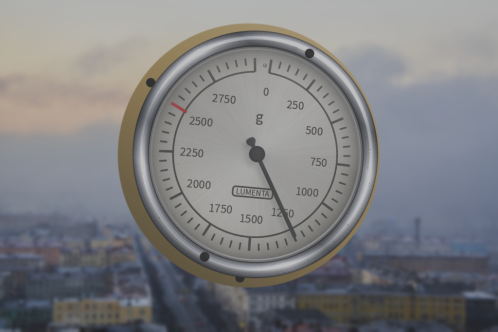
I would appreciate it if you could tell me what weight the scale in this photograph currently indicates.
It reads 1250 g
